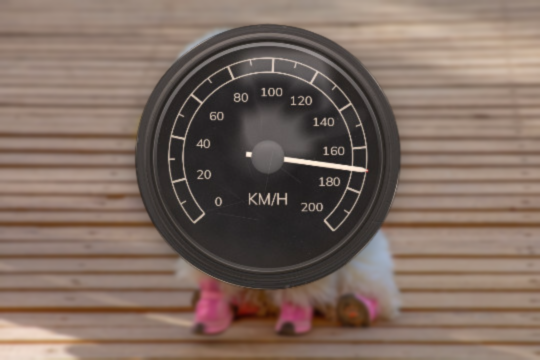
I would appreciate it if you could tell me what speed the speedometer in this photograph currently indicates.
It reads 170 km/h
